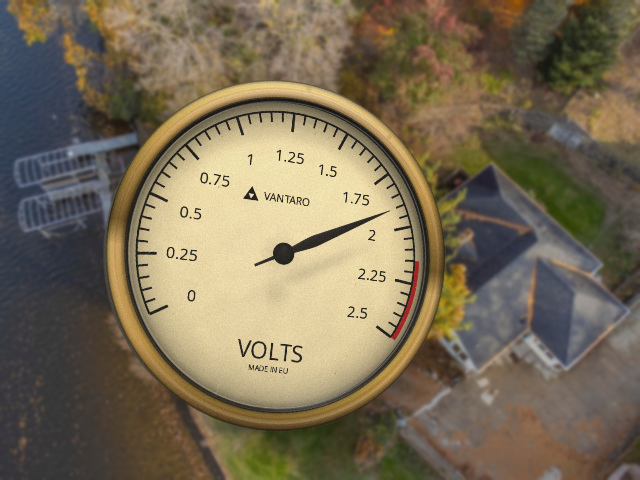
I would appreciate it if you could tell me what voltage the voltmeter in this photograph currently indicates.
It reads 1.9 V
